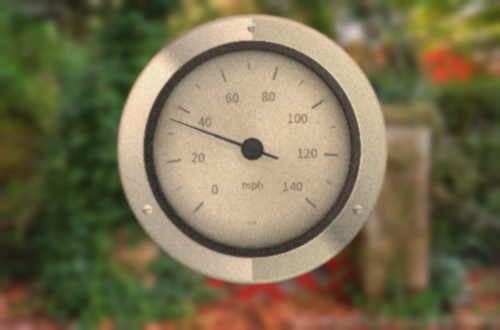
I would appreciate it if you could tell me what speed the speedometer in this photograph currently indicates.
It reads 35 mph
